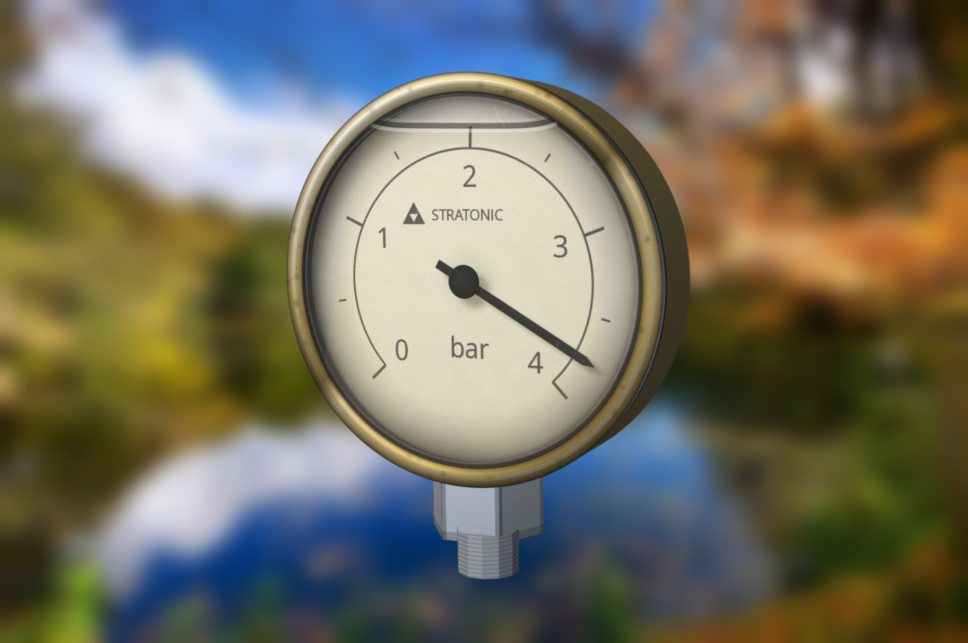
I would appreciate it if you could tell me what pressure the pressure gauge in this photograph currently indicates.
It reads 3.75 bar
